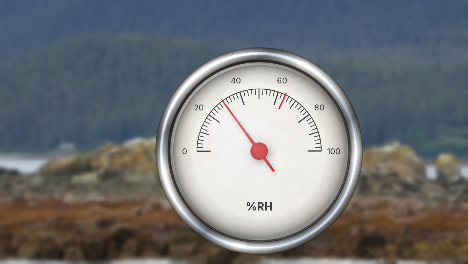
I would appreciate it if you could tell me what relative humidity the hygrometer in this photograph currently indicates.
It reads 30 %
